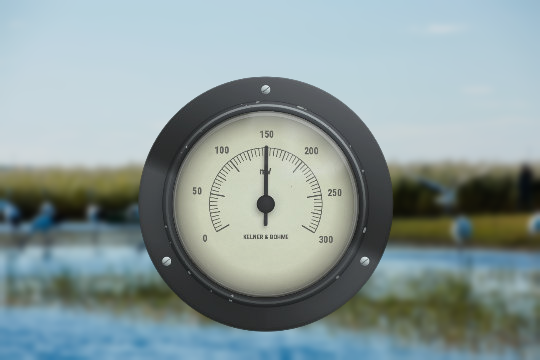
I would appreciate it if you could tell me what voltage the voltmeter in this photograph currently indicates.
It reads 150 mV
